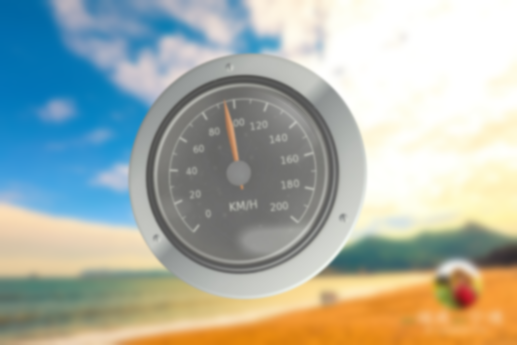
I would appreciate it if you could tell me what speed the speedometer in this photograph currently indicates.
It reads 95 km/h
